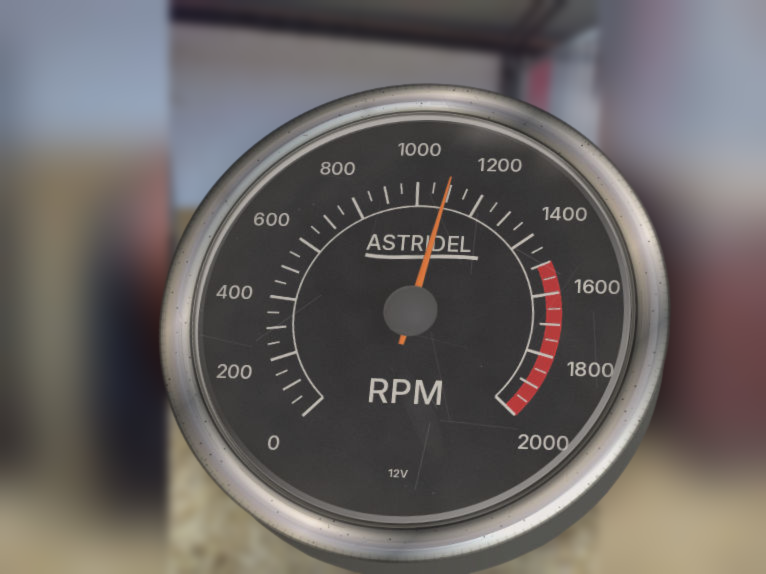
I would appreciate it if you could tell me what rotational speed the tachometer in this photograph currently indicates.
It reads 1100 rpm
